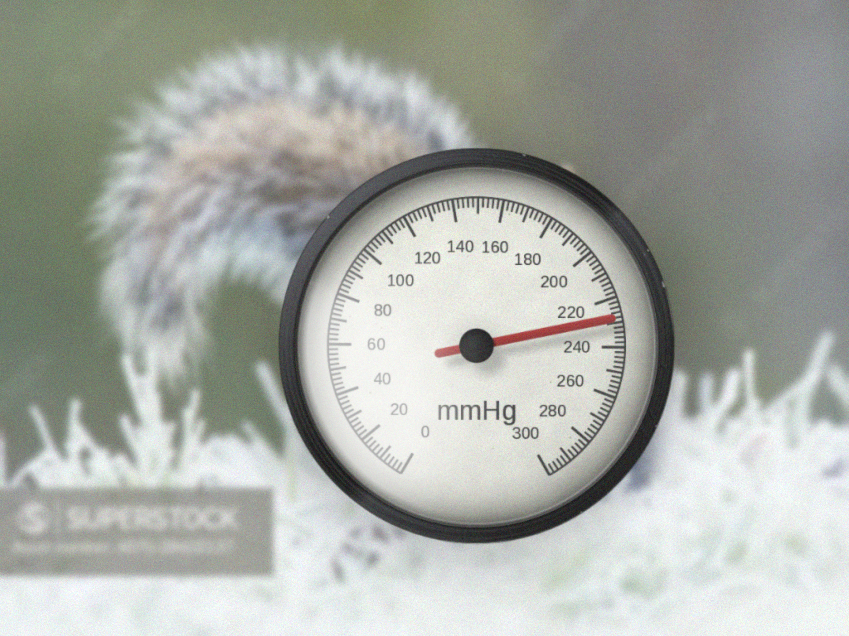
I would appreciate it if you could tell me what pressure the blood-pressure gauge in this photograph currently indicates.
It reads 228 mmHg
